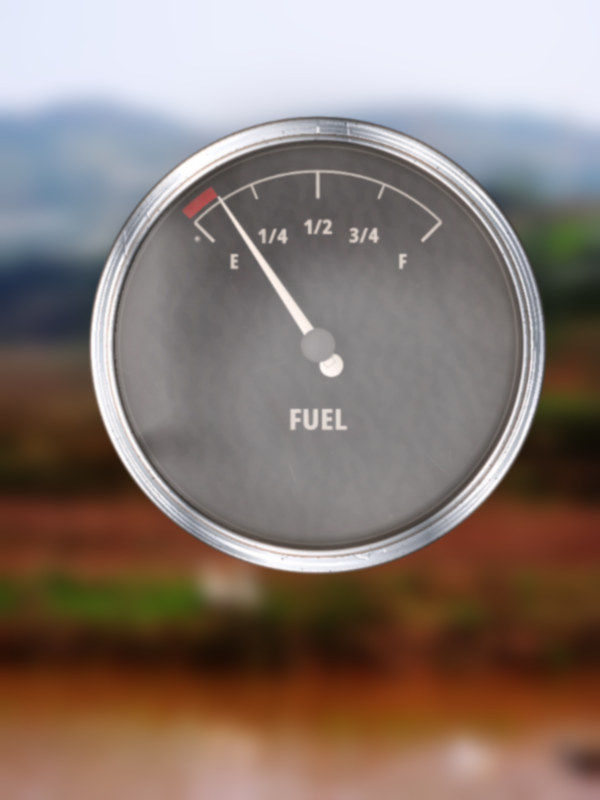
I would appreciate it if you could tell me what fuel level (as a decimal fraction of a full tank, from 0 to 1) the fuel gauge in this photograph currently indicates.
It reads 0.125
